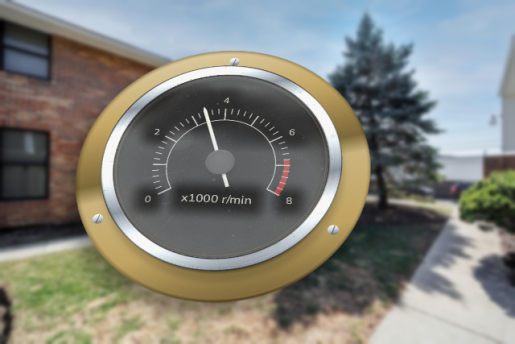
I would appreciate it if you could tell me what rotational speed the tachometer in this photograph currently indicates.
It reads 3400 rpm
